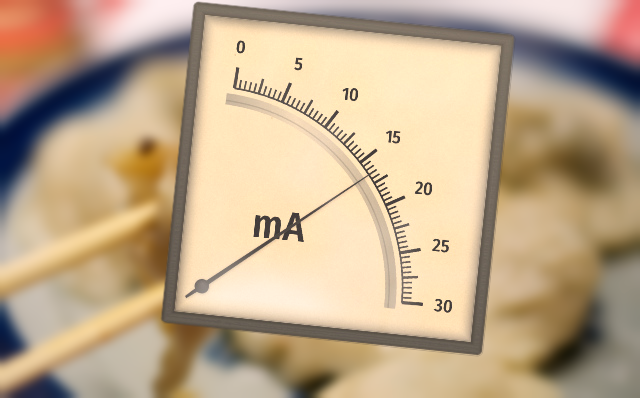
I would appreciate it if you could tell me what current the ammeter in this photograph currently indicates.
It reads 16.5 mA
